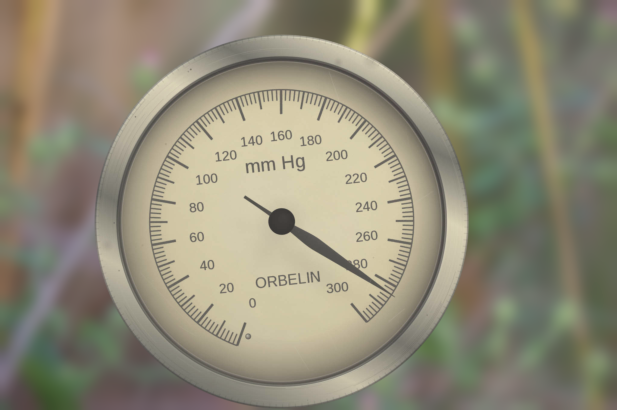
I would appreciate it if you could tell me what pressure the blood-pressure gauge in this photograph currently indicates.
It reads 284 mmHg
